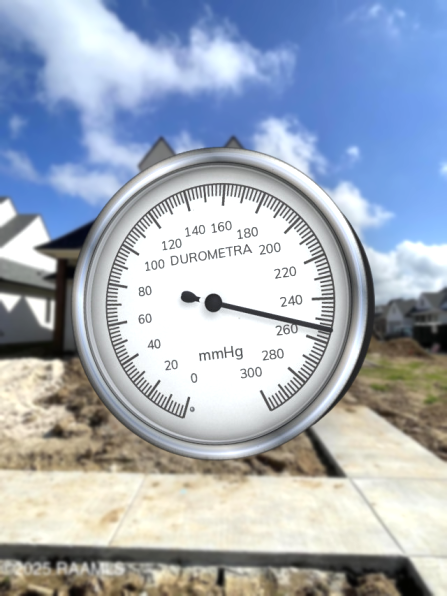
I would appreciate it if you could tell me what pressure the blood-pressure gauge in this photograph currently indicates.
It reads 254 mmHg
